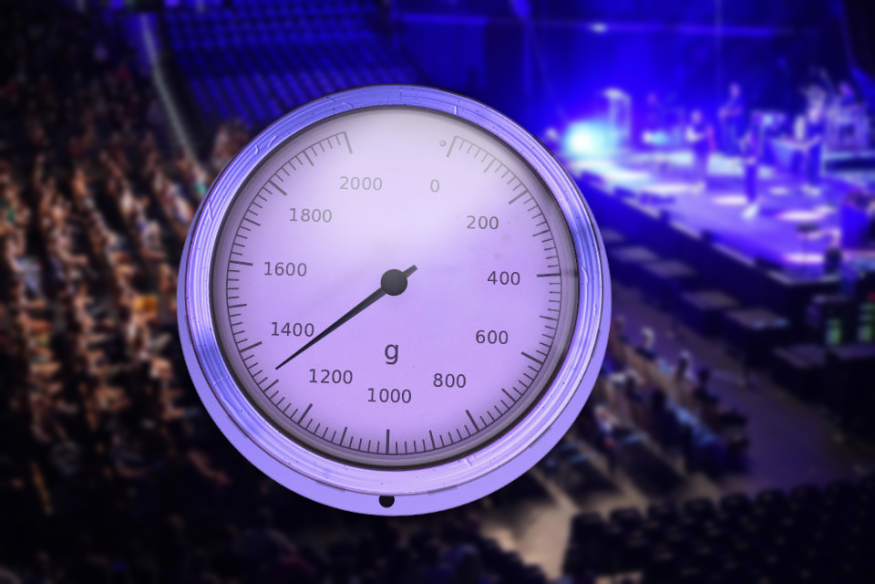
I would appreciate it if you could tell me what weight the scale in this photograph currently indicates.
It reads 1320 g
